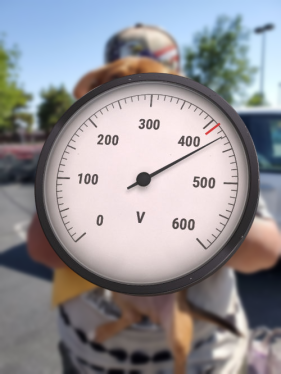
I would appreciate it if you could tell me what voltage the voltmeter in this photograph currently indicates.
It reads 430 V
